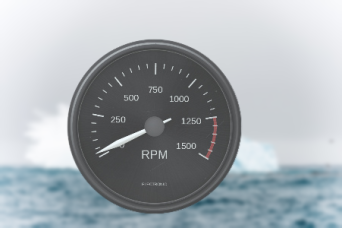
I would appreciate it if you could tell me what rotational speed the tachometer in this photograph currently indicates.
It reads 25 rpm
